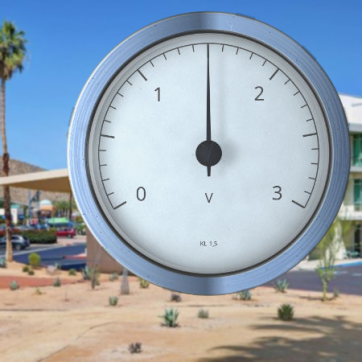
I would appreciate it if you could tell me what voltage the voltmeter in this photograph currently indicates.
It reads 1.5 V
